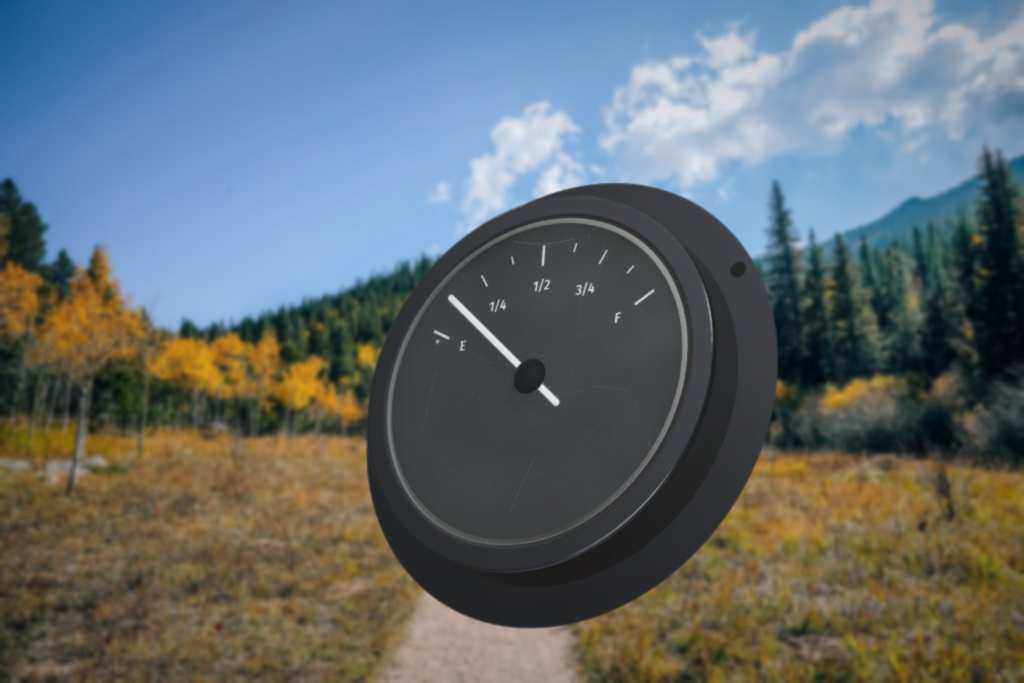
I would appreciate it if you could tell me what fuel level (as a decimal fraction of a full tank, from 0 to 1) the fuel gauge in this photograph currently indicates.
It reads 0.125
